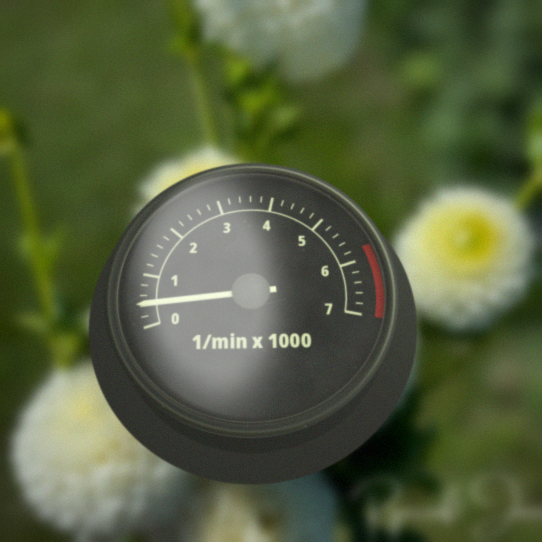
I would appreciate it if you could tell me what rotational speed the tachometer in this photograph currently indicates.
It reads 400 rpm
